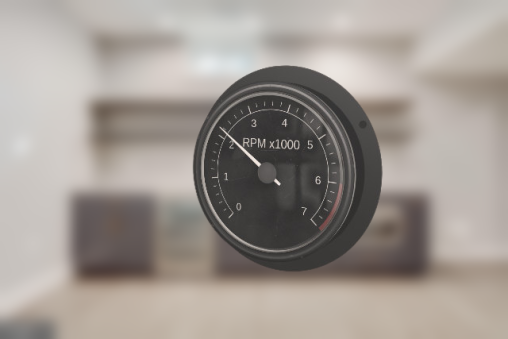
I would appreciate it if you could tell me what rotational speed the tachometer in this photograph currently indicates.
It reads 2200 rpm
